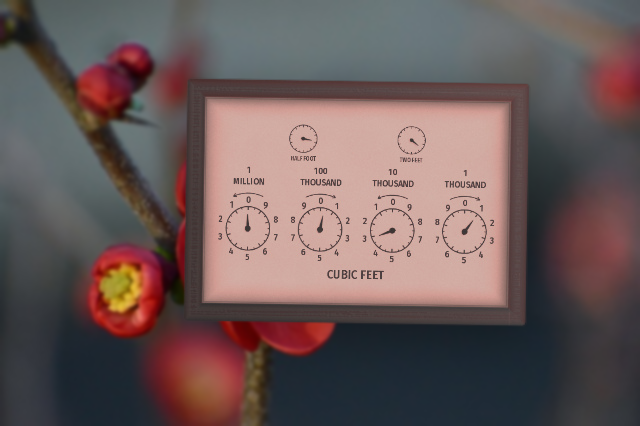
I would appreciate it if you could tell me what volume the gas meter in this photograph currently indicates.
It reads 3100 ft³
